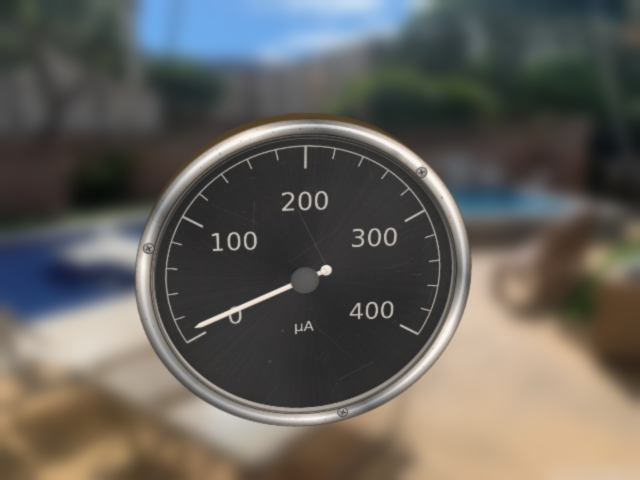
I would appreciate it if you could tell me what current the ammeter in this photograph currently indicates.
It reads 10 µA
